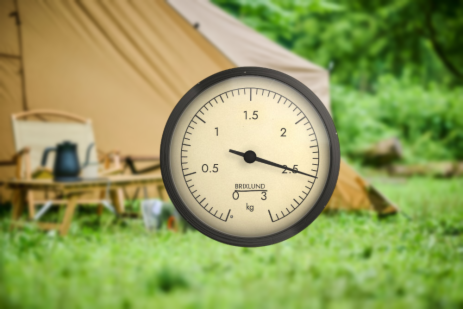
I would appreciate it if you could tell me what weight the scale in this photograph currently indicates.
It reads 2.5 kg
